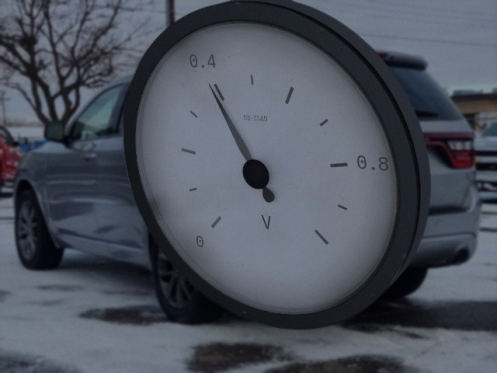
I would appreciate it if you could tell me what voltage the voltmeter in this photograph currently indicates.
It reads 0.4 V
